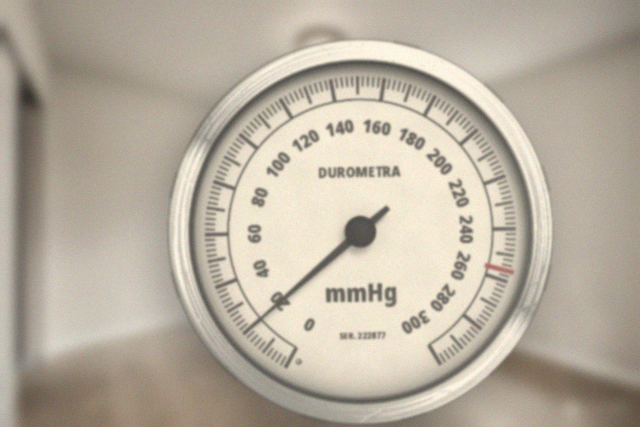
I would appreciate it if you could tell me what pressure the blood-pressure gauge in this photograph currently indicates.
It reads 20 mmHg
